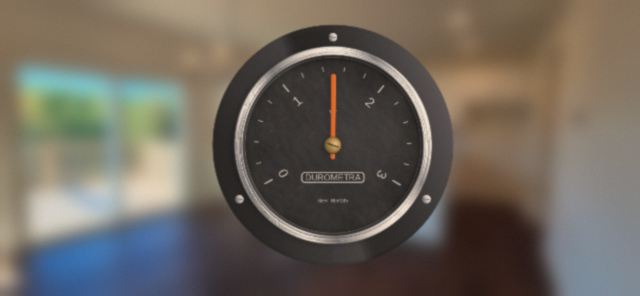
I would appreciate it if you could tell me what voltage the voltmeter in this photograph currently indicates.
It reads 1.5 V
